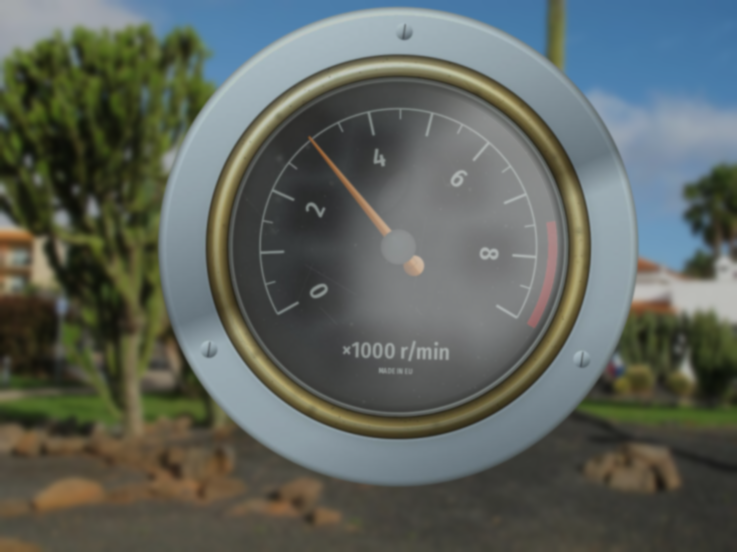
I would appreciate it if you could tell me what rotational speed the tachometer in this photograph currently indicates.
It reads 3000 rpm
